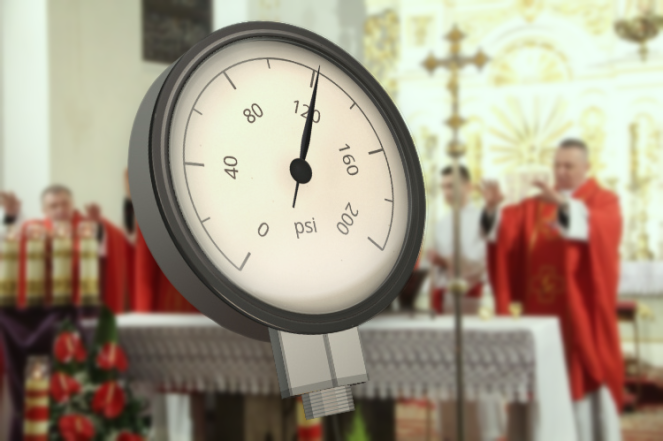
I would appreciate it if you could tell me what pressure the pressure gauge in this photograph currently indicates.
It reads 120 psi
